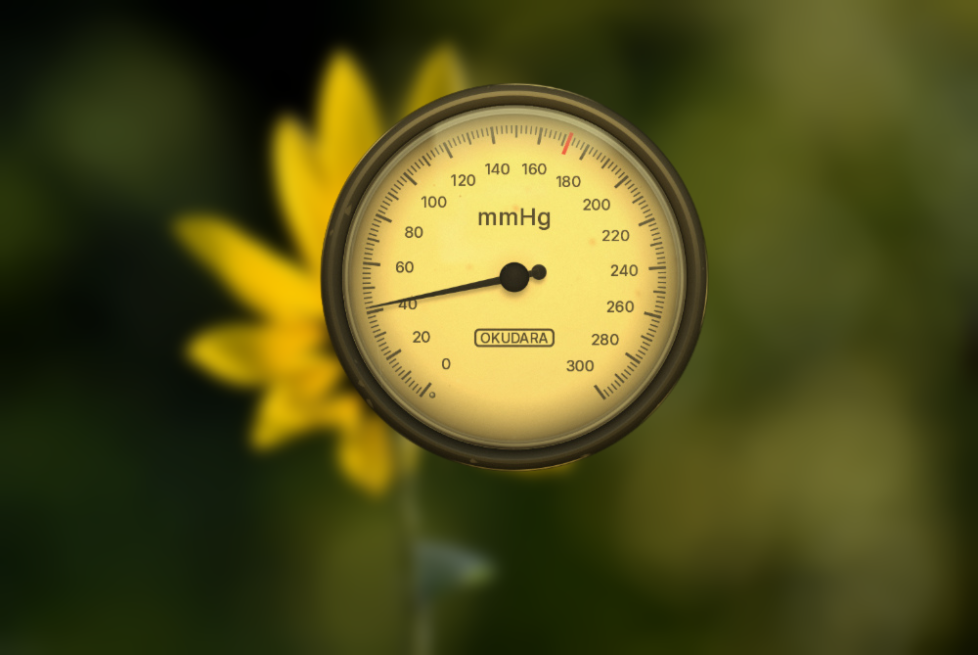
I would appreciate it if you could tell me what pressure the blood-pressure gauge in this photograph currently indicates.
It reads 42 mmHg
